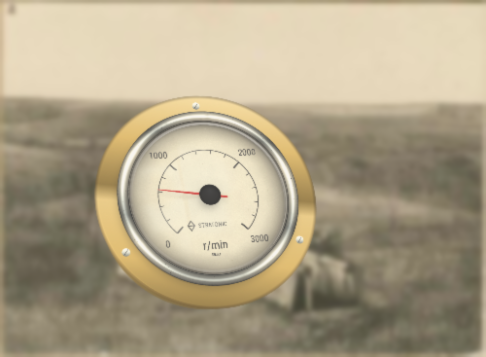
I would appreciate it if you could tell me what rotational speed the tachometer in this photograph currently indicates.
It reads 600 rpm
